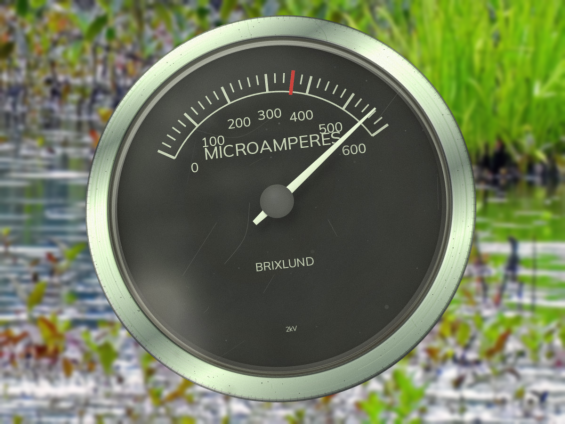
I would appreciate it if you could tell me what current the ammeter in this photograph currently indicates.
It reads 560 µA
